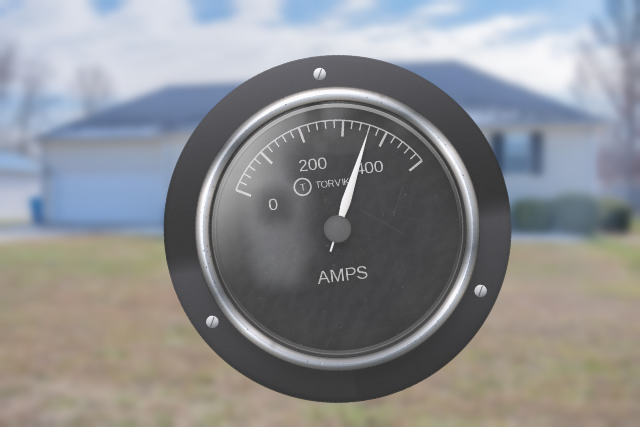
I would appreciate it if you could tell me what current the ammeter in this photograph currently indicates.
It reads 360 A
